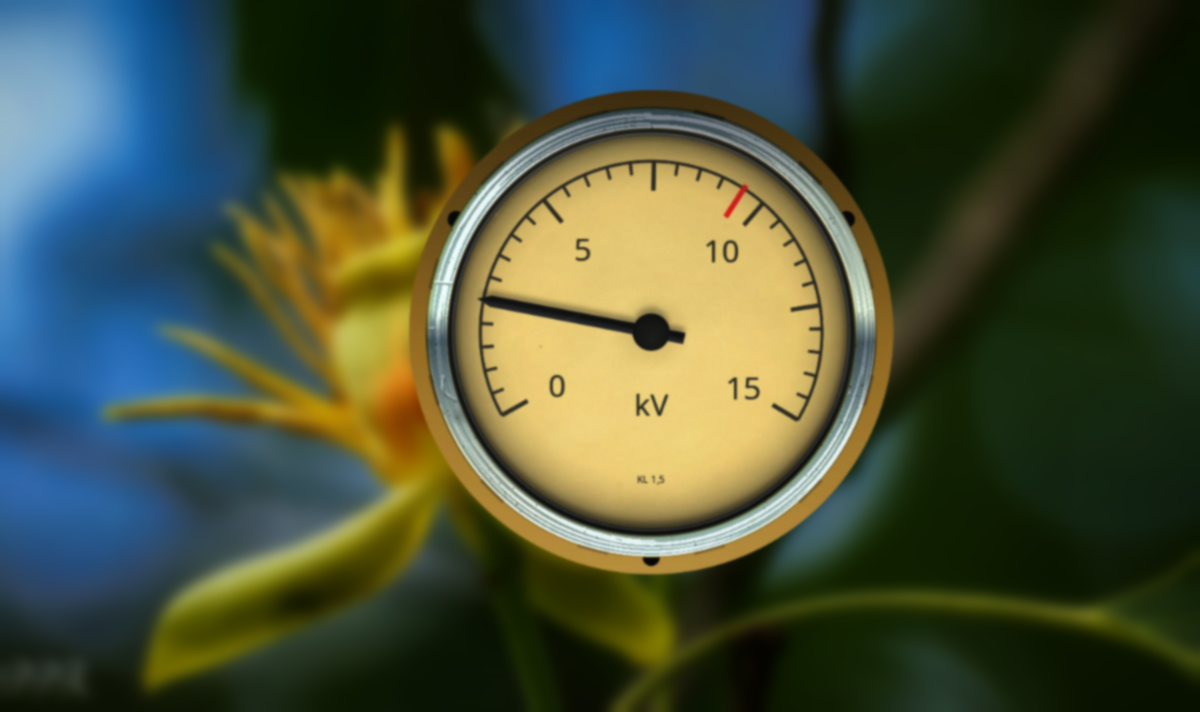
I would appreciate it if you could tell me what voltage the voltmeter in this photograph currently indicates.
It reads 2.5 kV
